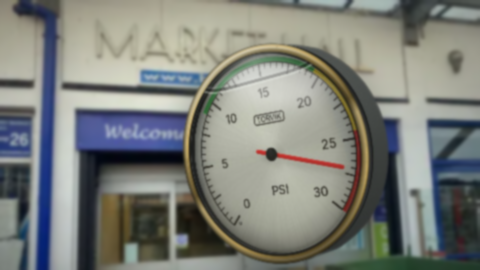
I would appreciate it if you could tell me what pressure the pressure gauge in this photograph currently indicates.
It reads 27 psi
